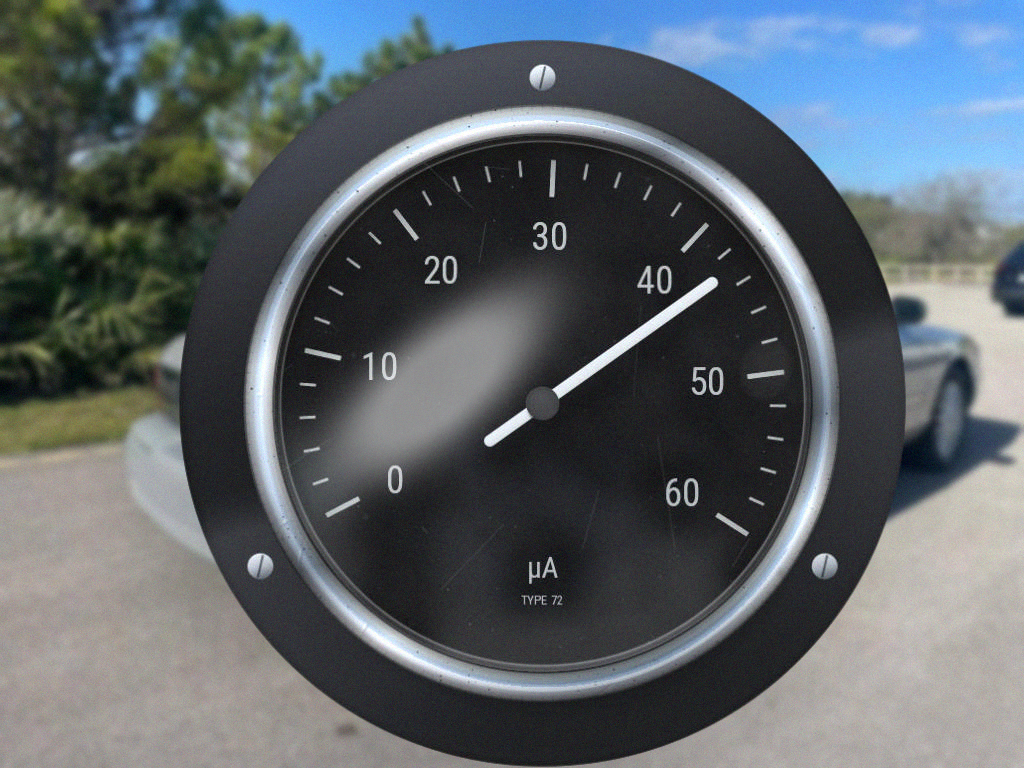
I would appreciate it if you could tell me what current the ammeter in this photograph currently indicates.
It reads 43 µA
